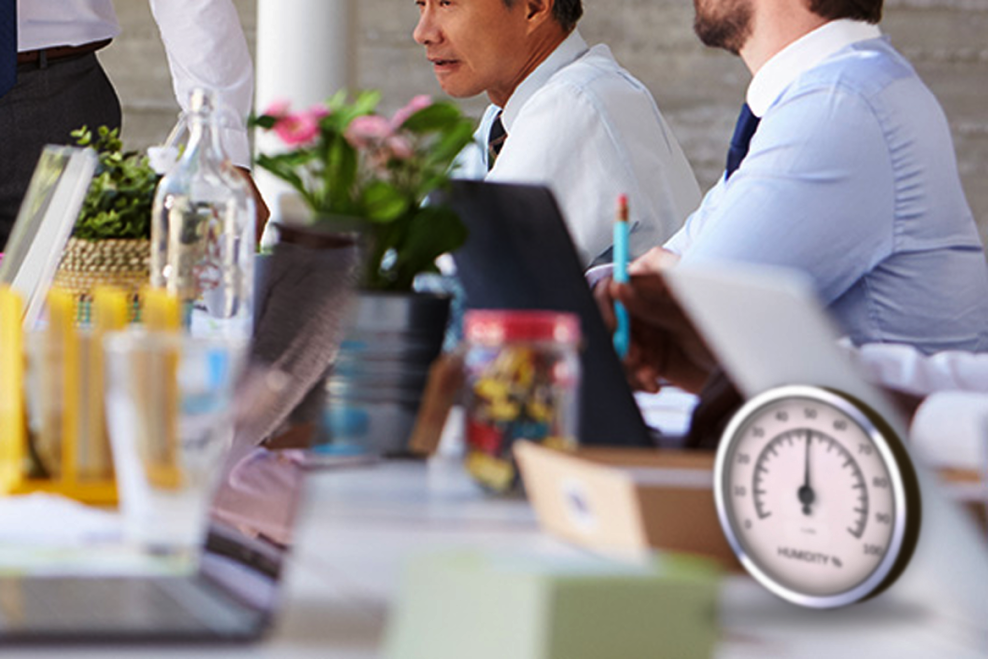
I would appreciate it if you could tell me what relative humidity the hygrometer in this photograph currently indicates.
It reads 50 %
